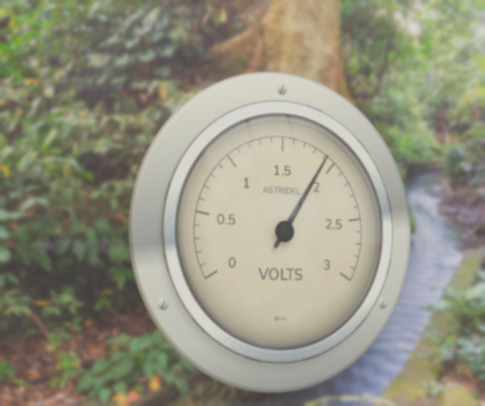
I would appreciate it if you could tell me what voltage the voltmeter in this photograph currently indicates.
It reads 1.9 V
